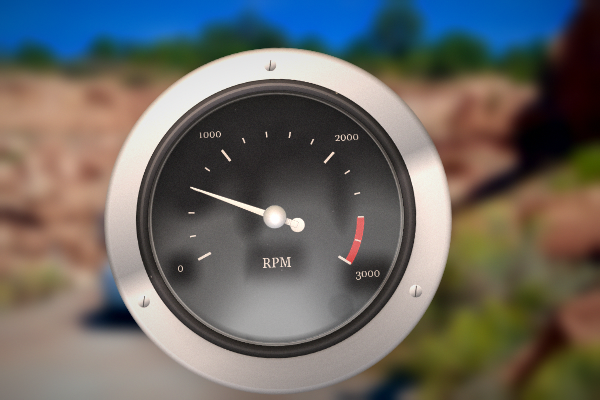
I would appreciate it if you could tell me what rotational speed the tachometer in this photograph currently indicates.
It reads 600 rpm
